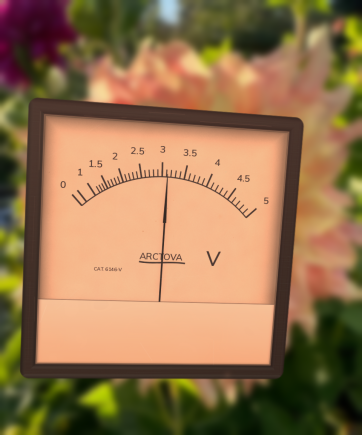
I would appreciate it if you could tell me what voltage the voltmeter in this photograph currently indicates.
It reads 3.1 V
